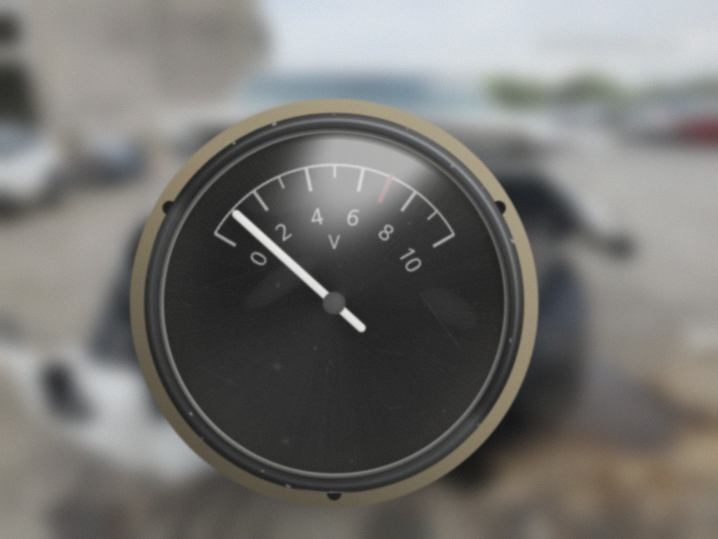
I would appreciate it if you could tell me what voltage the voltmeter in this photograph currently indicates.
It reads 1 V
